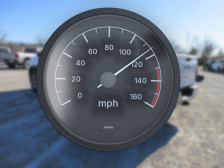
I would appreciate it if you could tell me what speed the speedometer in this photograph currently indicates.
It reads 115 mph
